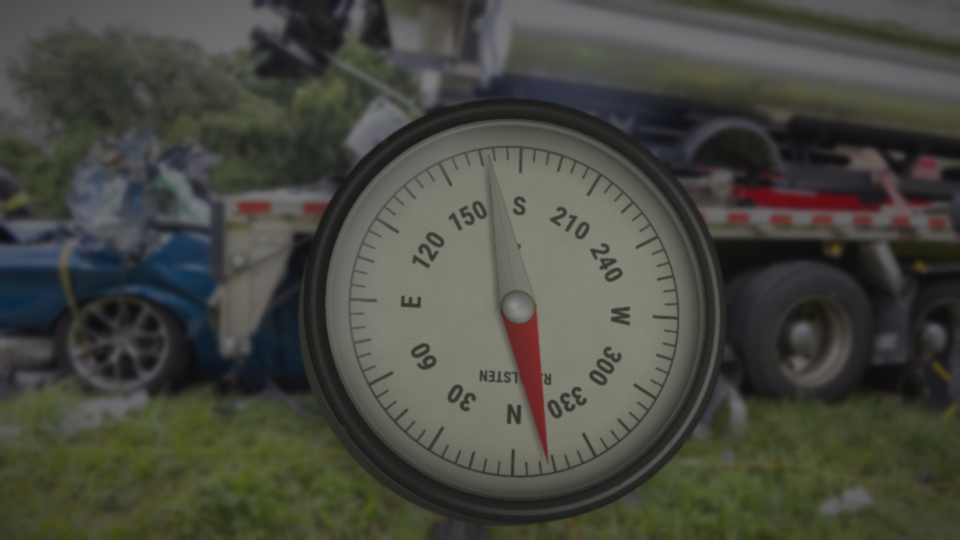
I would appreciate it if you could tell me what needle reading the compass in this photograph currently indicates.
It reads 347.5 °
